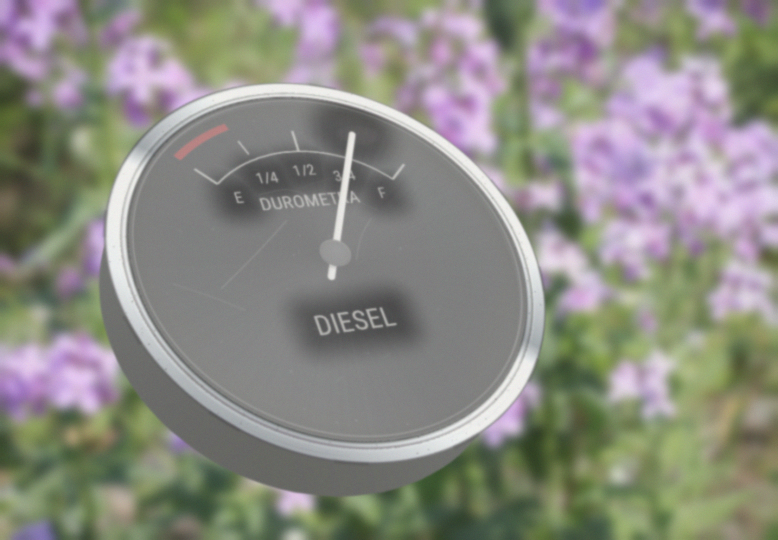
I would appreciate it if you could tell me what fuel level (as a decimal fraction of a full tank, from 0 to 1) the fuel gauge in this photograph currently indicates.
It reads 0.75
